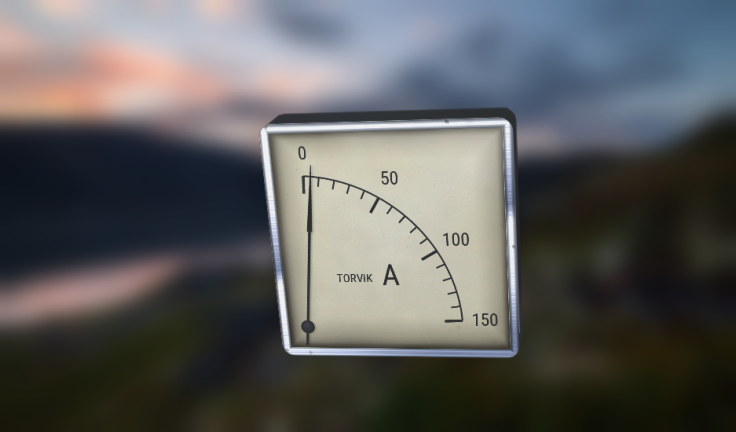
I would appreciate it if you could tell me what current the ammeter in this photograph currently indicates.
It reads 5 A
